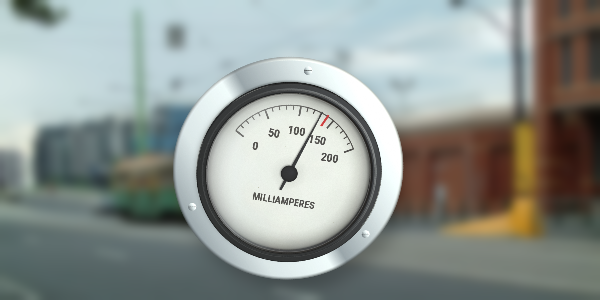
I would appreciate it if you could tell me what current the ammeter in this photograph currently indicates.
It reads 130 mA
